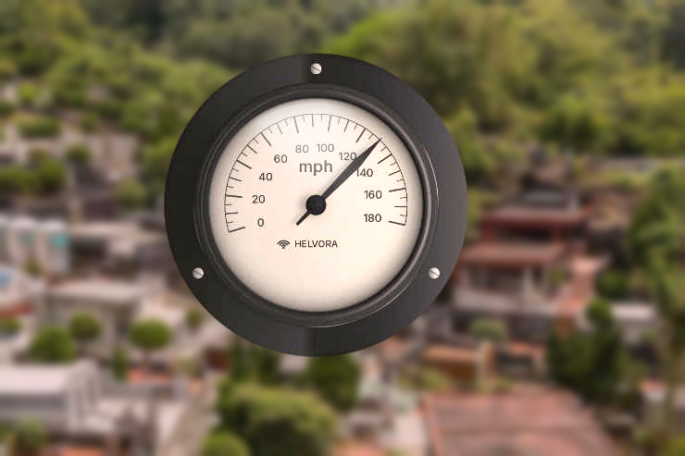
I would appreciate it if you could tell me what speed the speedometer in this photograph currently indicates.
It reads 130 mph
